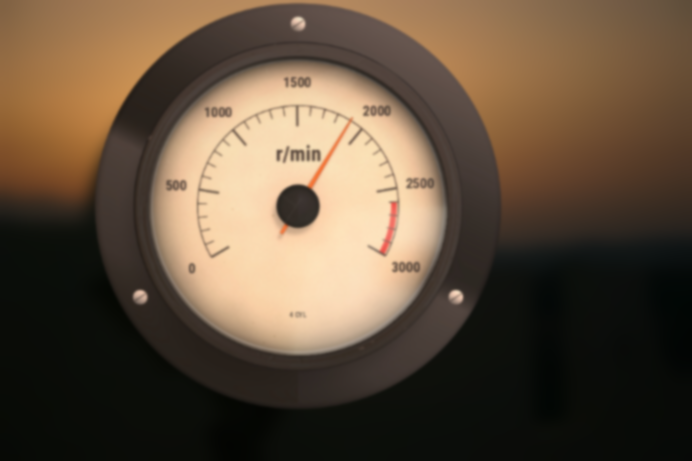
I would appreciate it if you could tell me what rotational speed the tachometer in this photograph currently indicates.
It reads 1900 rpm
